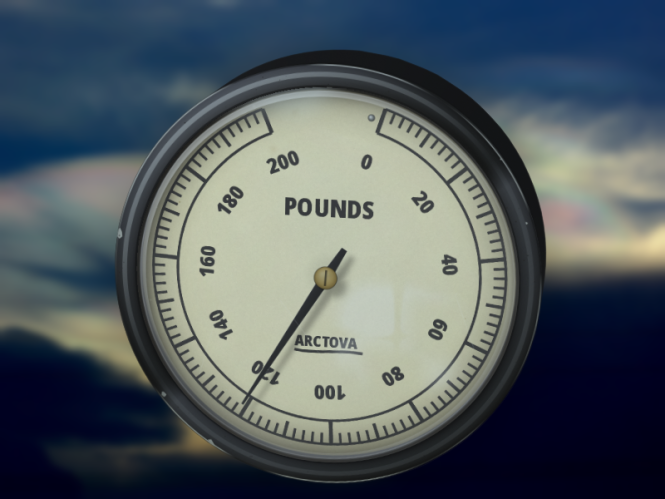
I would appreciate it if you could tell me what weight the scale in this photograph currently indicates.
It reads 121 lb
